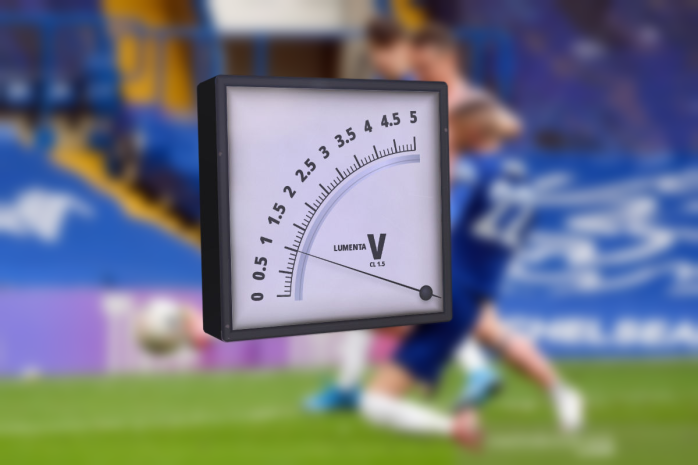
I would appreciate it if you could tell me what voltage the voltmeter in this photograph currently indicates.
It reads 1 V
